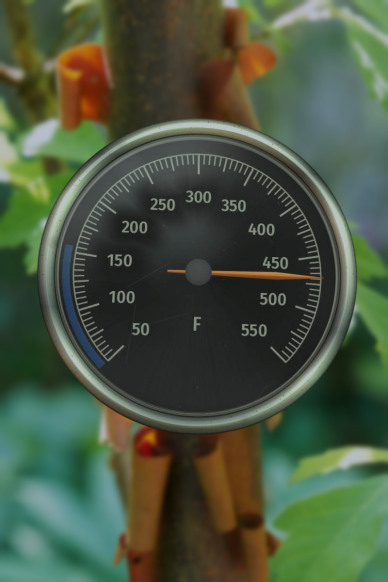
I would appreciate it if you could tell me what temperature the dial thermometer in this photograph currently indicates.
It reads 470 °F
